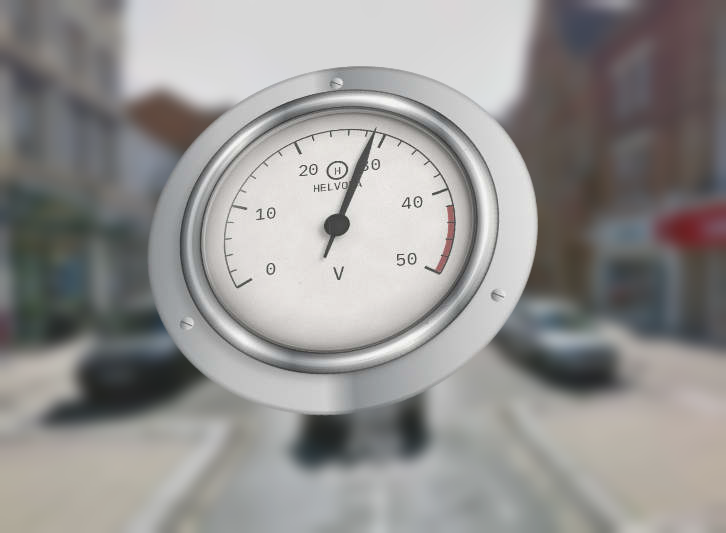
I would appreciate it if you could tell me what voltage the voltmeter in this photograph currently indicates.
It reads 29 V
